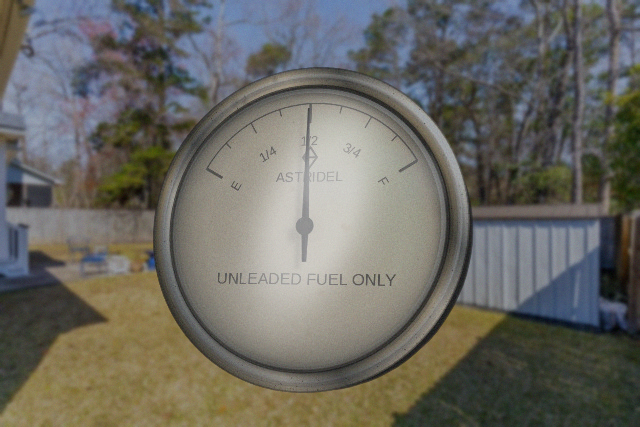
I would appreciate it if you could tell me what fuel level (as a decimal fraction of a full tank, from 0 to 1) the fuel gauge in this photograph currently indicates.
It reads 0.5
